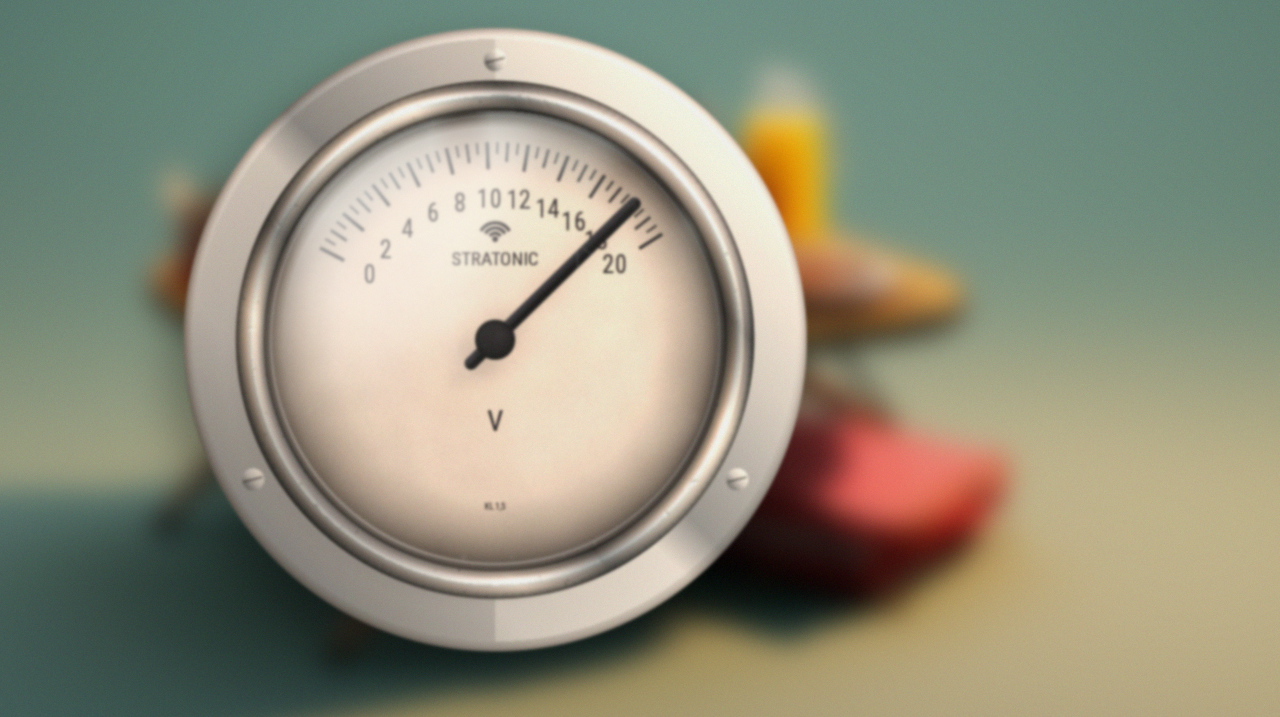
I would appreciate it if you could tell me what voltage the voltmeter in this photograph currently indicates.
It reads 18 V
